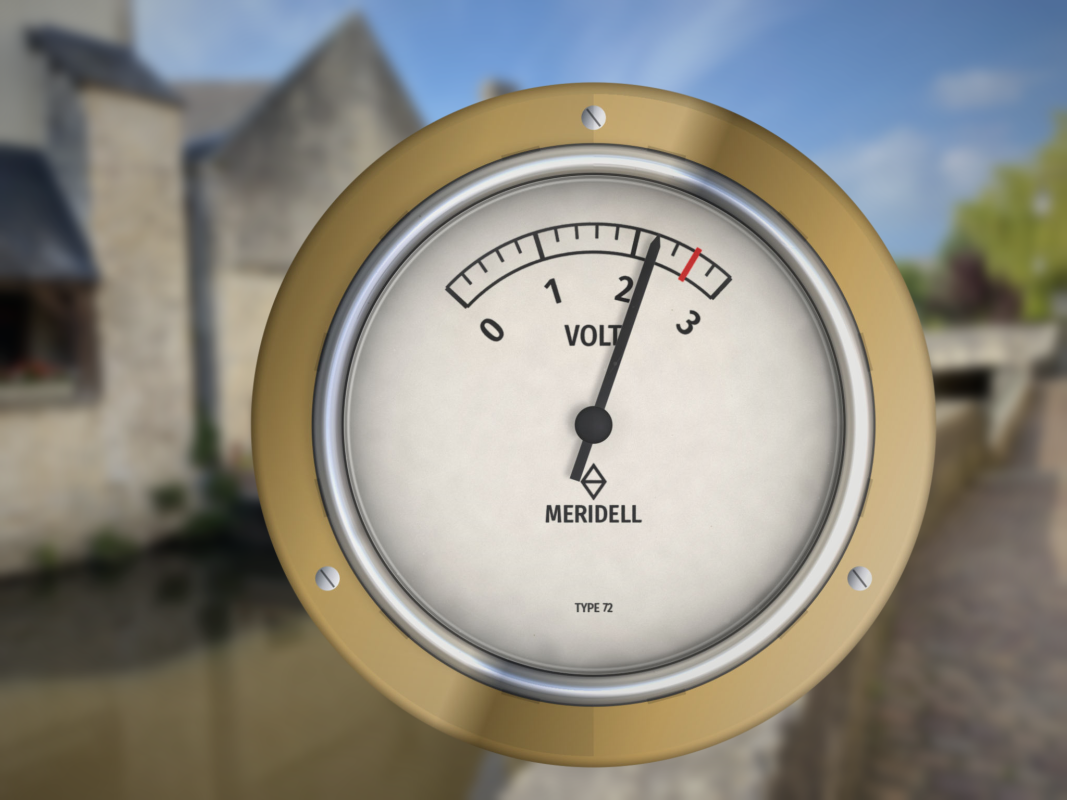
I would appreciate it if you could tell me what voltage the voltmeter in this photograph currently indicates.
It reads 2.2 V
